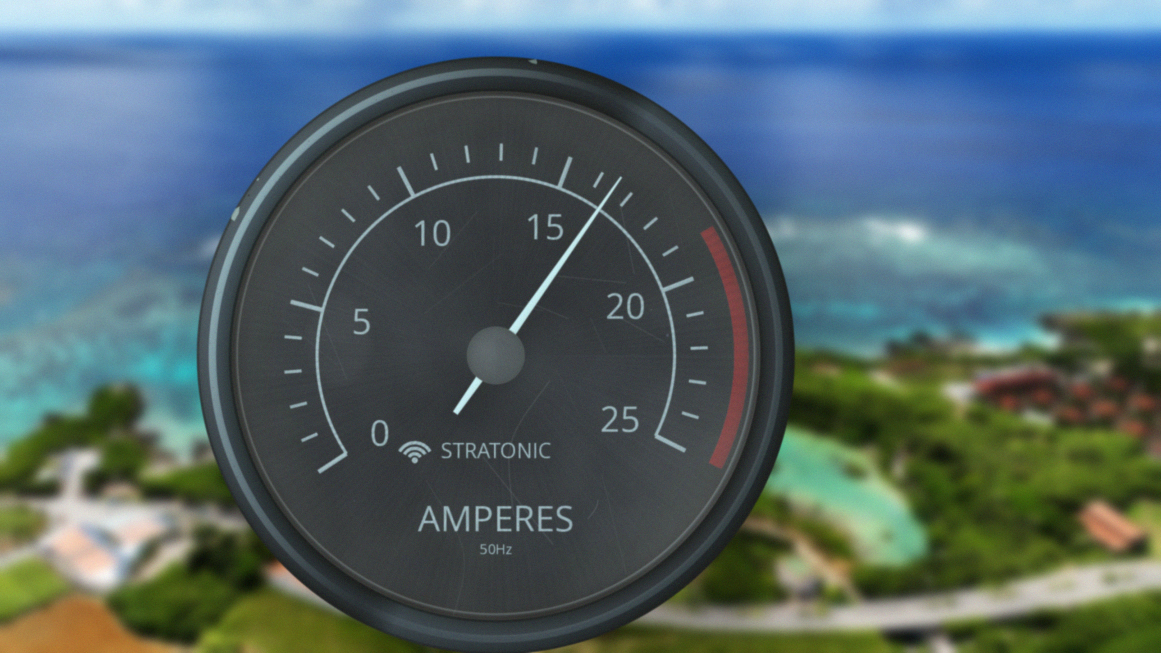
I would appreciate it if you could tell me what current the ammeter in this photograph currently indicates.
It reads 16.5 A
